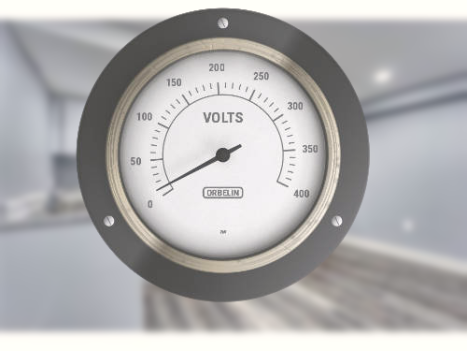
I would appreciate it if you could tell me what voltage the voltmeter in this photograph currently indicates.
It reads 10 V
